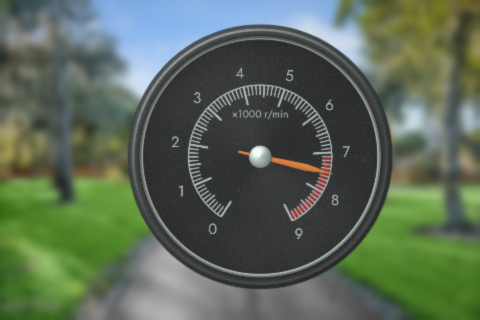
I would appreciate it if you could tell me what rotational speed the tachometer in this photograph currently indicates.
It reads 7500 rpm
